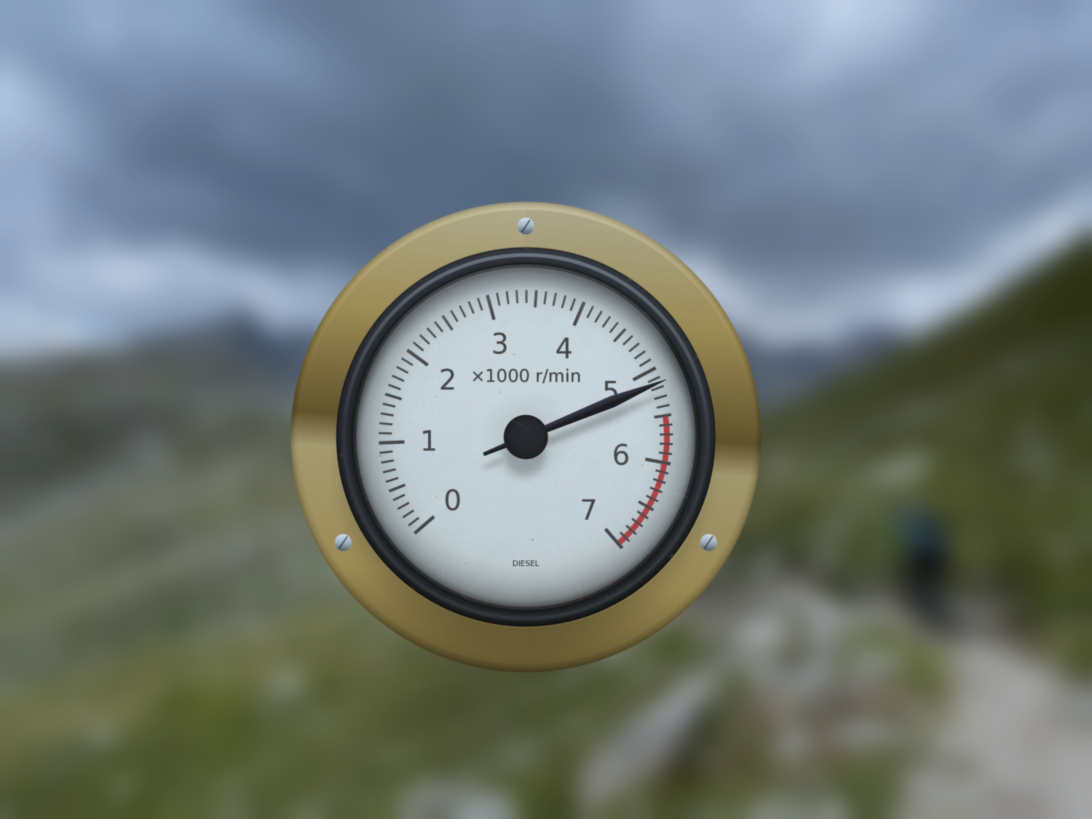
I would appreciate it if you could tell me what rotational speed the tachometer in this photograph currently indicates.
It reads 5150 rpm
